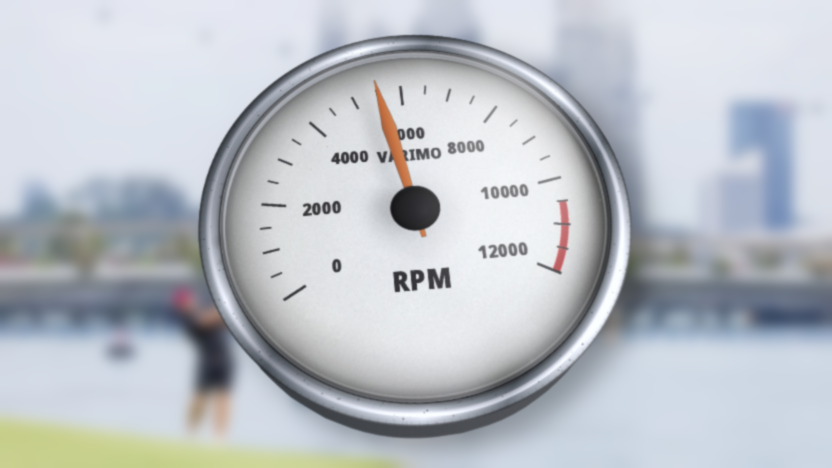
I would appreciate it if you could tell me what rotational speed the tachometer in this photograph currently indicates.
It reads 5500 rpm
